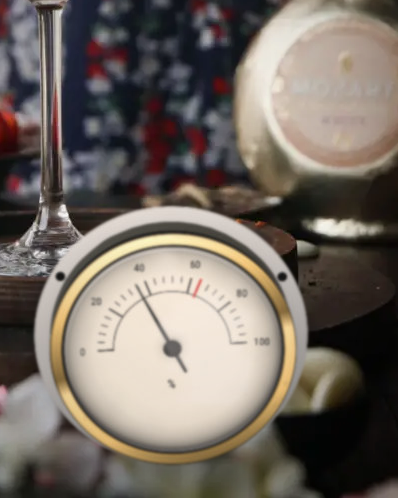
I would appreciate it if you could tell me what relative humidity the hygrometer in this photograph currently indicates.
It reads 36 %
